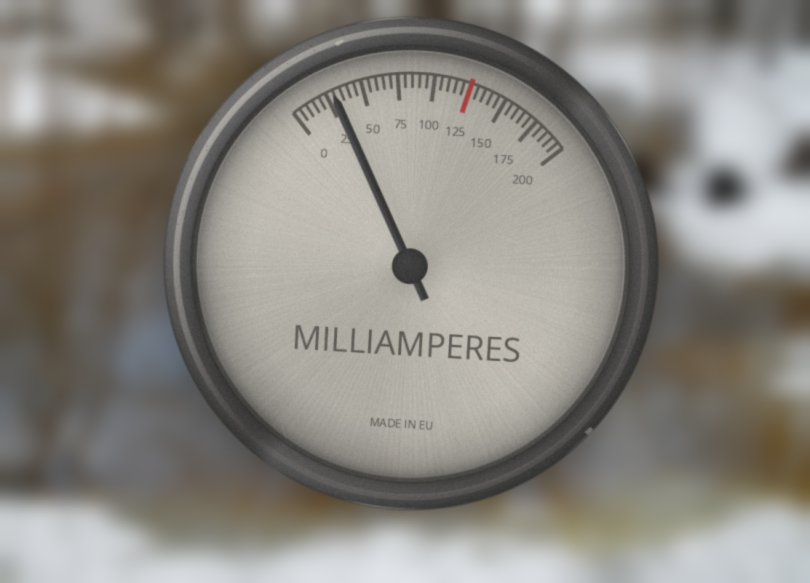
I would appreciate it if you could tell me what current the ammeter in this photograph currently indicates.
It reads 30 mA
